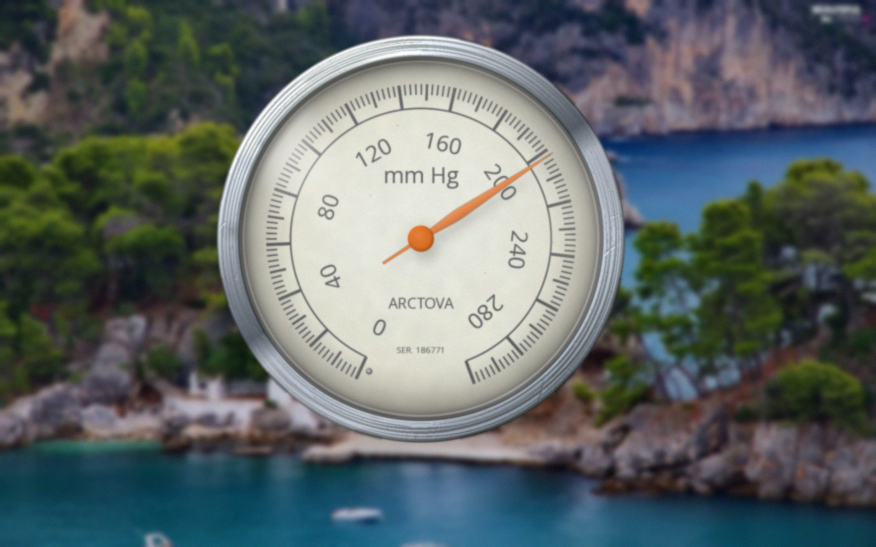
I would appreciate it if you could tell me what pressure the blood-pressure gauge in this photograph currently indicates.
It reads 202 mmHg
